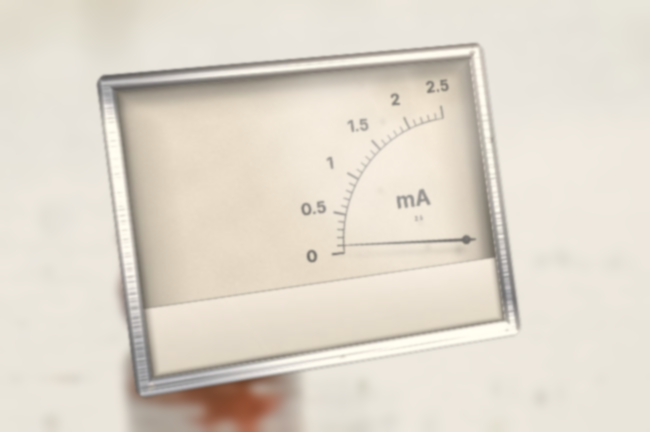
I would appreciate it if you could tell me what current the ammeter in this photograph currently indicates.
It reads 0.1 mA
